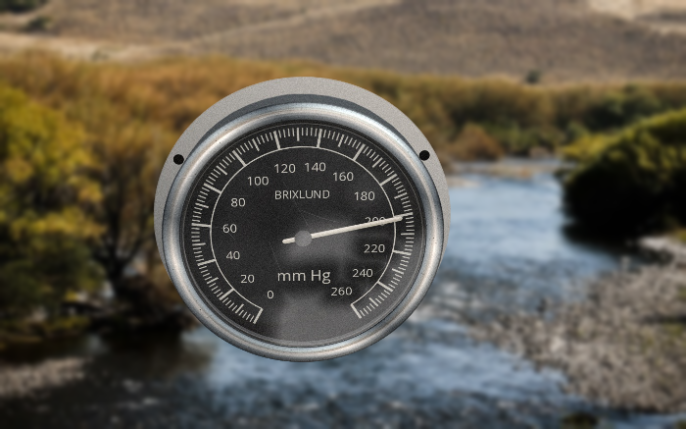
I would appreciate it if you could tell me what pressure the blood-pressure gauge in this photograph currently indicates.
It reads 200 mmHg
